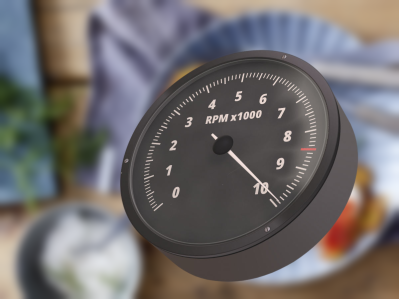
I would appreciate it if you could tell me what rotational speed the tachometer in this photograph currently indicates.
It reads 9900 rpm
